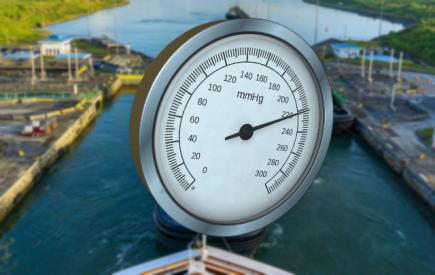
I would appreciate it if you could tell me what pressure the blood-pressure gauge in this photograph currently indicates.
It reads 220 mmHg
